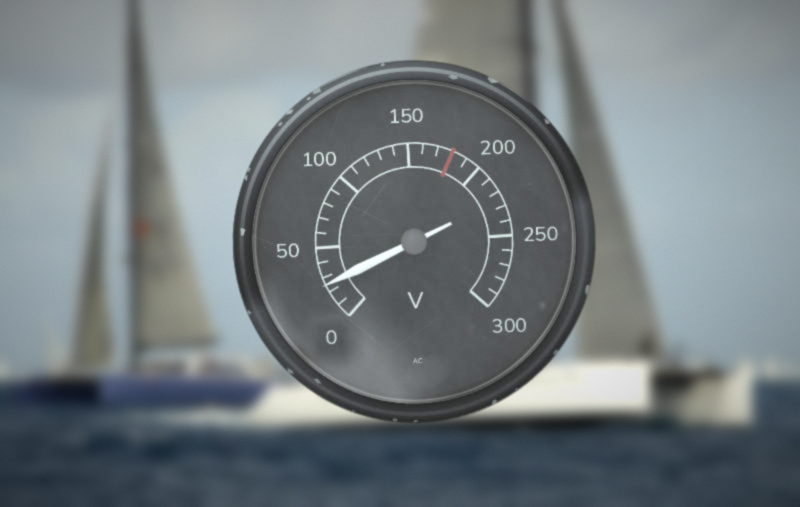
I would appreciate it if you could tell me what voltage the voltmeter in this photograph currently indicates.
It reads 25 V
